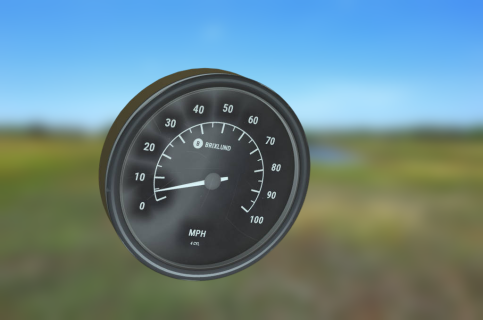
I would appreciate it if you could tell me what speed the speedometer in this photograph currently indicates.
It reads 5 mph
